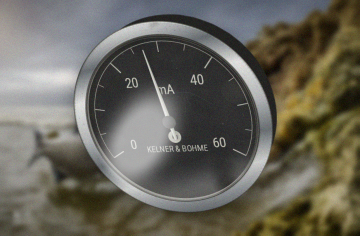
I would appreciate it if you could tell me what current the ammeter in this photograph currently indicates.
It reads 27.5 mA
